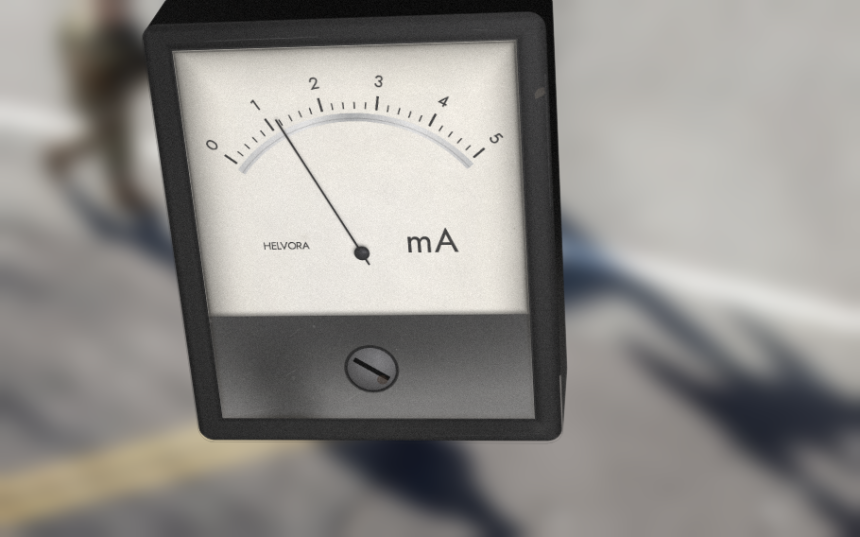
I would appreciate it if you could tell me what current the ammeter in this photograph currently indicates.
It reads 1.2 mA
